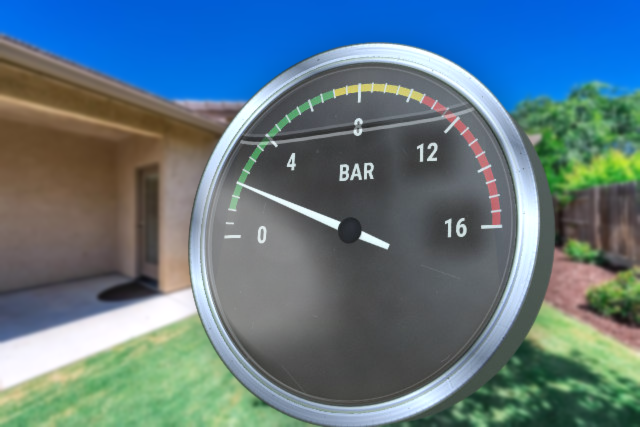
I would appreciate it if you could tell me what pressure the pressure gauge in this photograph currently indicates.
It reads 2 bar
